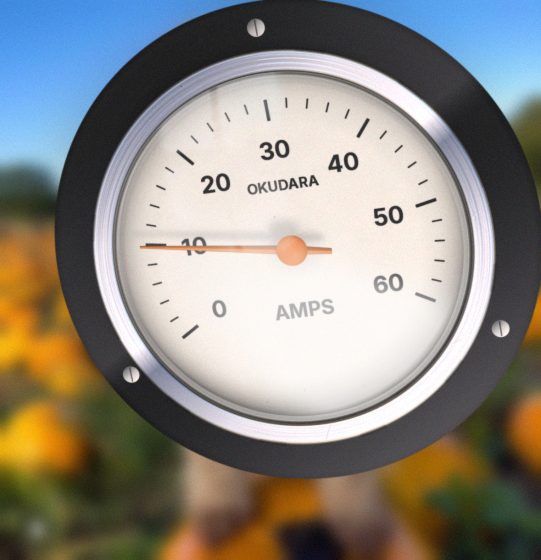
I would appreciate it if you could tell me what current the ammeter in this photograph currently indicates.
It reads 10 A
